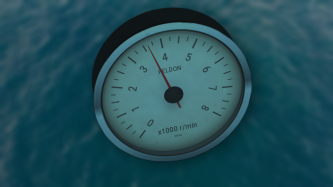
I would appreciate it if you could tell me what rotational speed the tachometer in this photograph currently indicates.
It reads 3625 rpm
